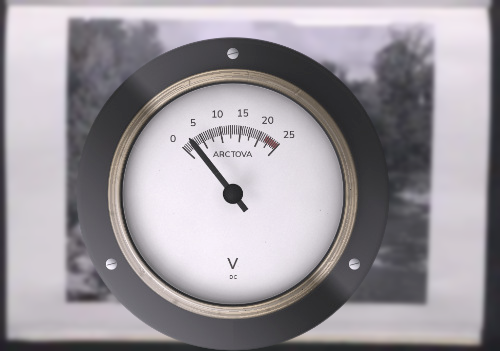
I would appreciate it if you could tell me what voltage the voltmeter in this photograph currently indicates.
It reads 2.5 V
